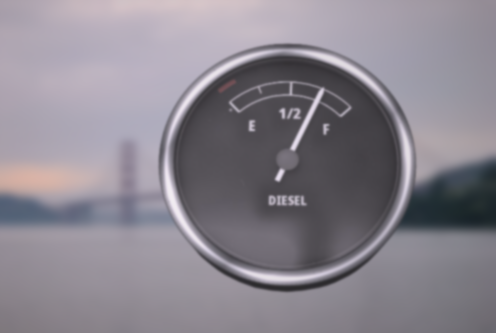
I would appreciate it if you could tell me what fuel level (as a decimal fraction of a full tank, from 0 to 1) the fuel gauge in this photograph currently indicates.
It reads 0.75
